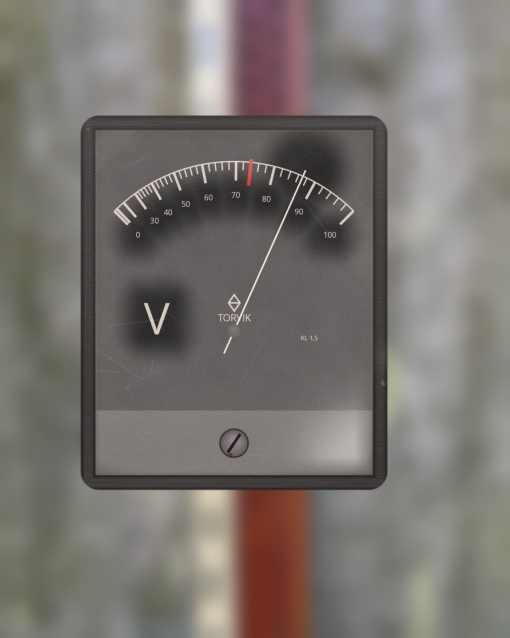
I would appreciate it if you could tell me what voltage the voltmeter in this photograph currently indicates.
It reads 87 V
